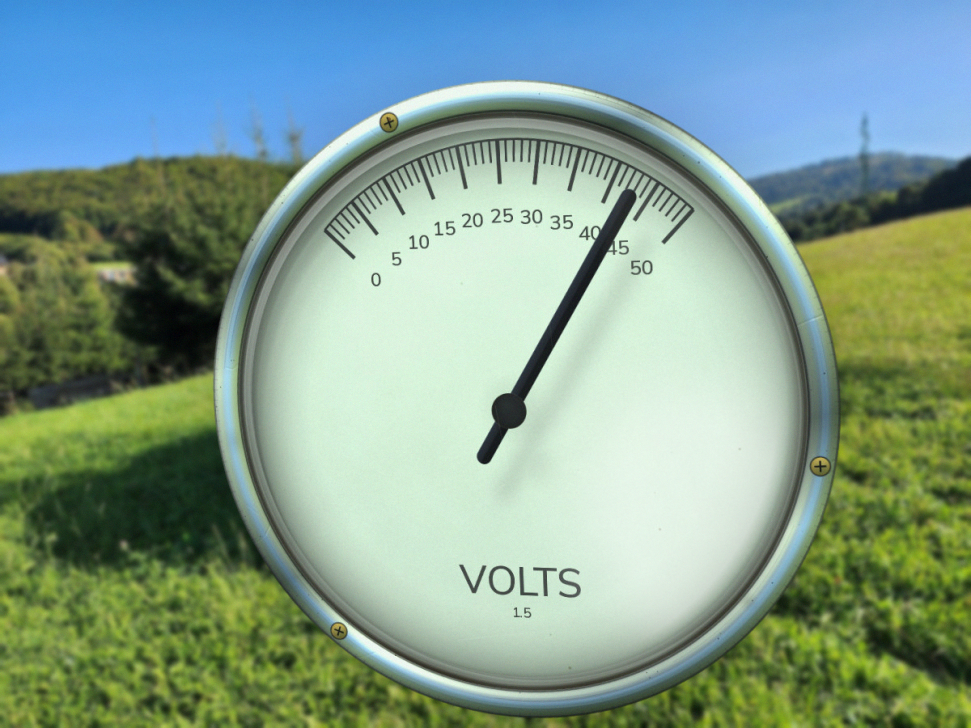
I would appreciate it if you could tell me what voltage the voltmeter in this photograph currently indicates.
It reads 43 V
